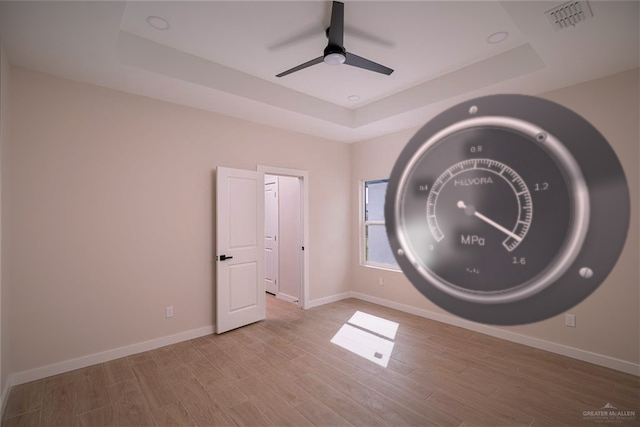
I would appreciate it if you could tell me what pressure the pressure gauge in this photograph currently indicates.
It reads 1.5 MPa
